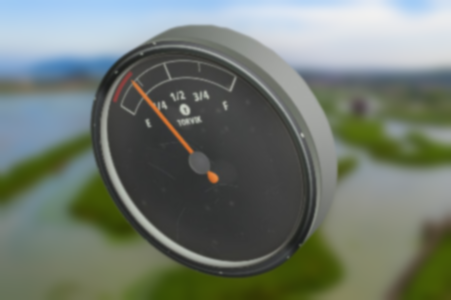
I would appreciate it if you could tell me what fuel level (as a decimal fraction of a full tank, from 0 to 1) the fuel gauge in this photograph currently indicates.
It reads 0.25
